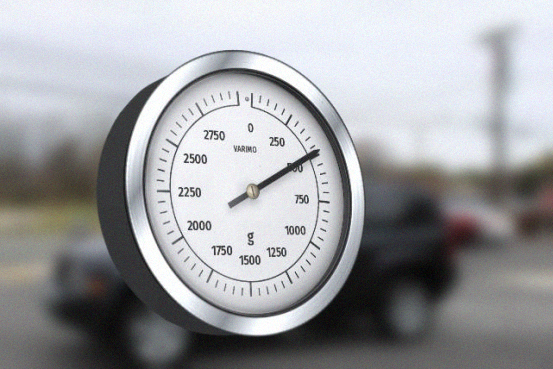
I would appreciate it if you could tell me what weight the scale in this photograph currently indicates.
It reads 475 g
